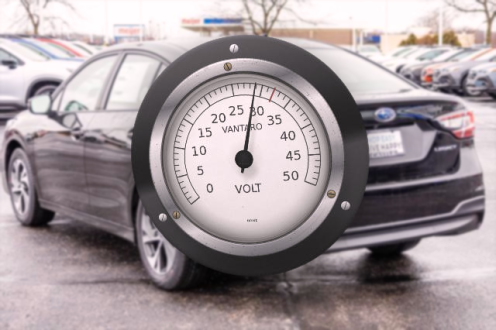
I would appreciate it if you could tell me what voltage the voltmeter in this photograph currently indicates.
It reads 29 V
